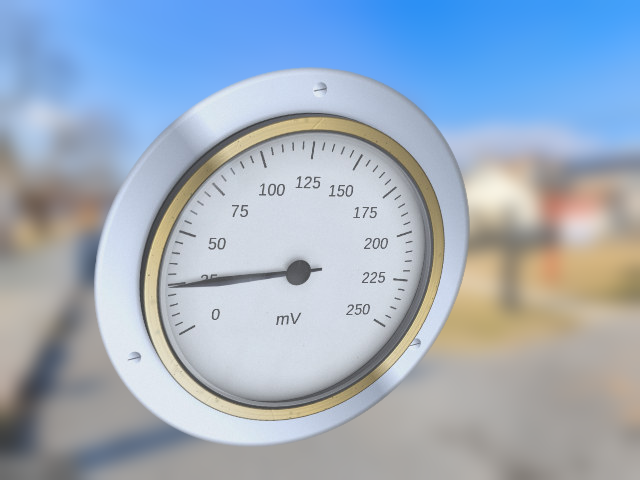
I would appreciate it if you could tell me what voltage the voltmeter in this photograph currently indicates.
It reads 25 mV
